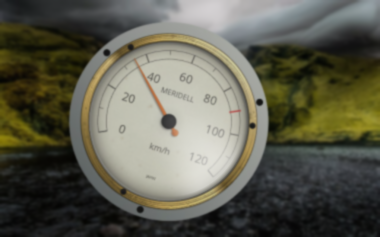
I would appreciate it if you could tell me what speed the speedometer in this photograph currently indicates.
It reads 35 km/h
